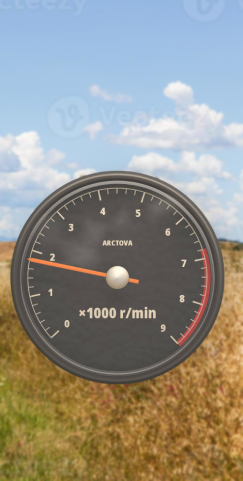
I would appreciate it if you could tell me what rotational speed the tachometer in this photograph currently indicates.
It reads 1800 rpm
